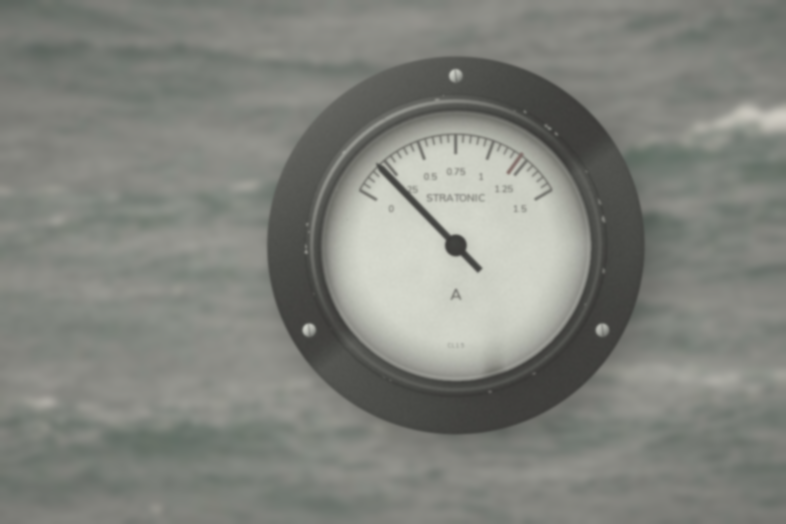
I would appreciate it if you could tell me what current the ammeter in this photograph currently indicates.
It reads 0.2 A
